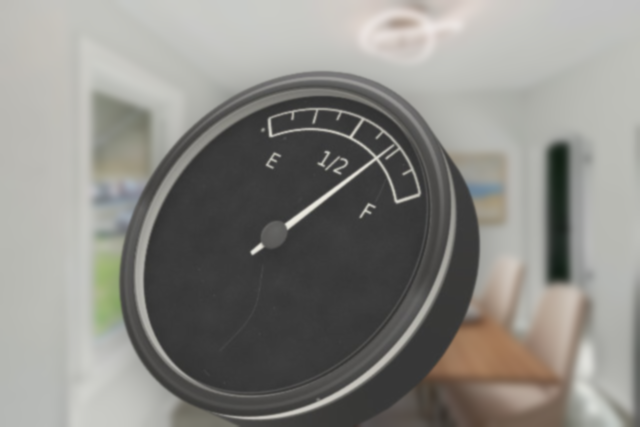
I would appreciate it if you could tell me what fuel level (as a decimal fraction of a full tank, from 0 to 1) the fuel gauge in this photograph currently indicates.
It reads 0.75
